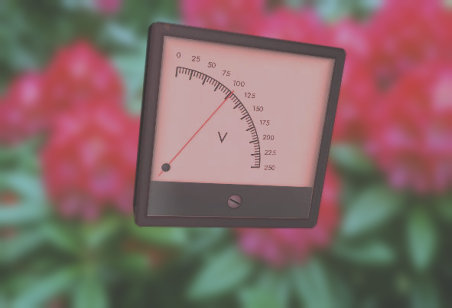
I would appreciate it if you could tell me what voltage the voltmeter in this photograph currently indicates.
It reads 100 V
